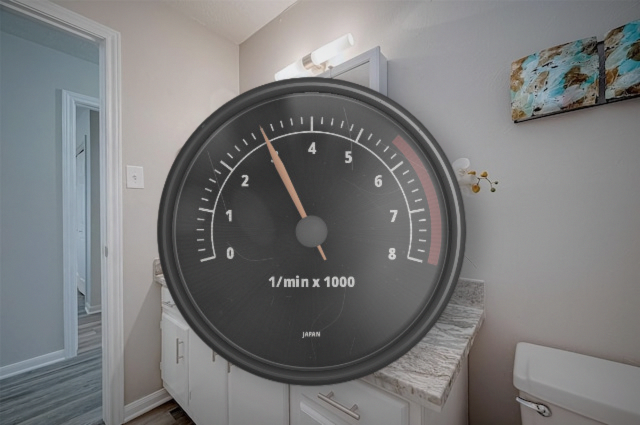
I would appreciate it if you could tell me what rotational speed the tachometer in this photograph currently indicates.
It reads 3000 rpm
